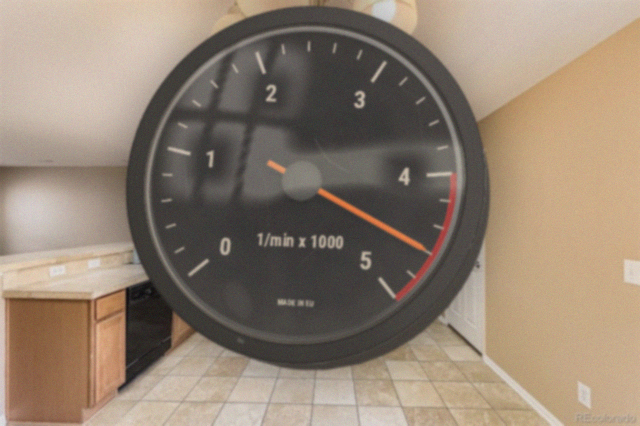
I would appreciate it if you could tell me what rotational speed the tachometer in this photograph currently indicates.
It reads 4600 rpm
